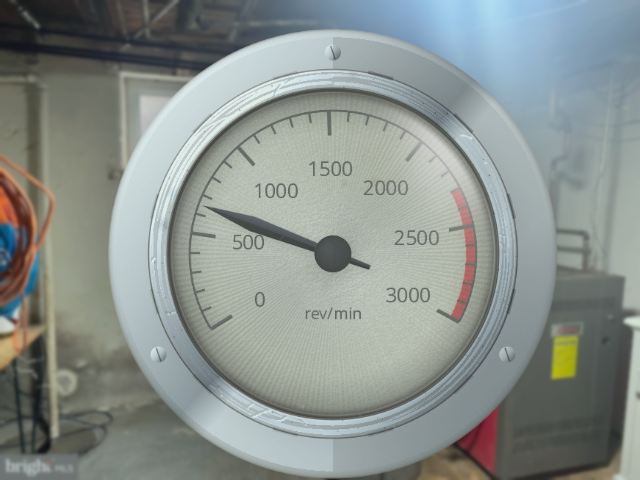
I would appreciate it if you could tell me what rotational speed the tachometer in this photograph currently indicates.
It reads 650 rpm
